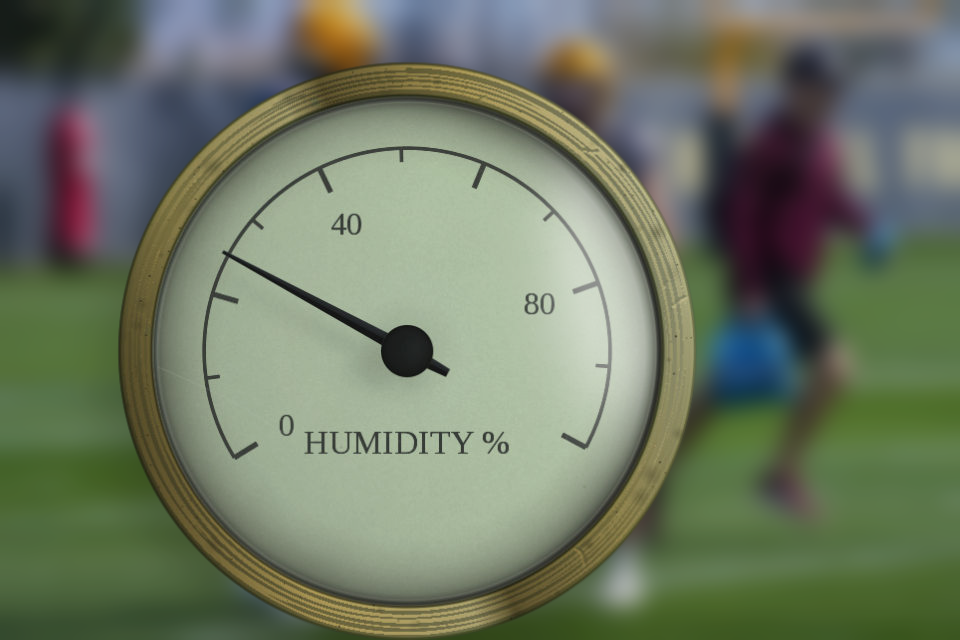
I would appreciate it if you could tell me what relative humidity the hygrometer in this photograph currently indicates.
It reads 25 %
